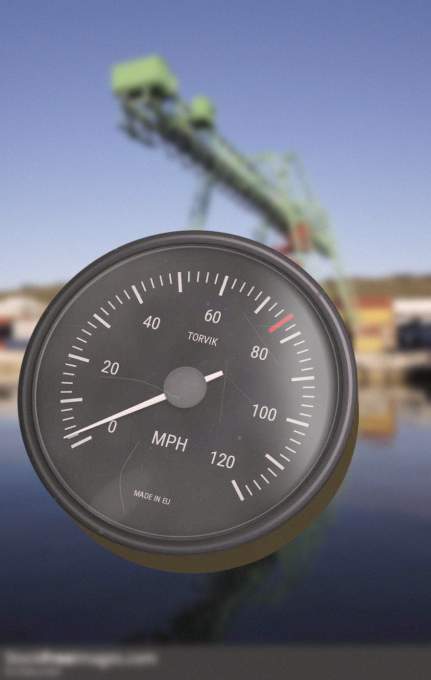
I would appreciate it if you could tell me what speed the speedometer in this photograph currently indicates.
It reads 2 mph
